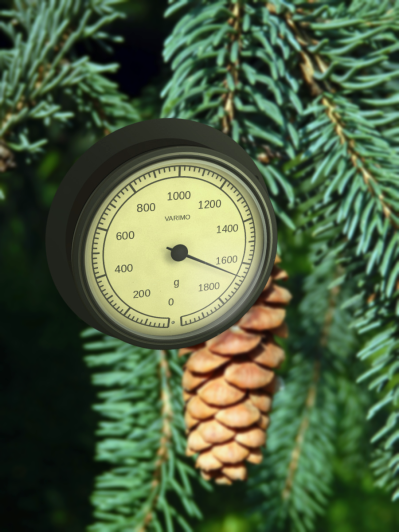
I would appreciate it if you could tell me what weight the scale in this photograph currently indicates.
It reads 1660 g
